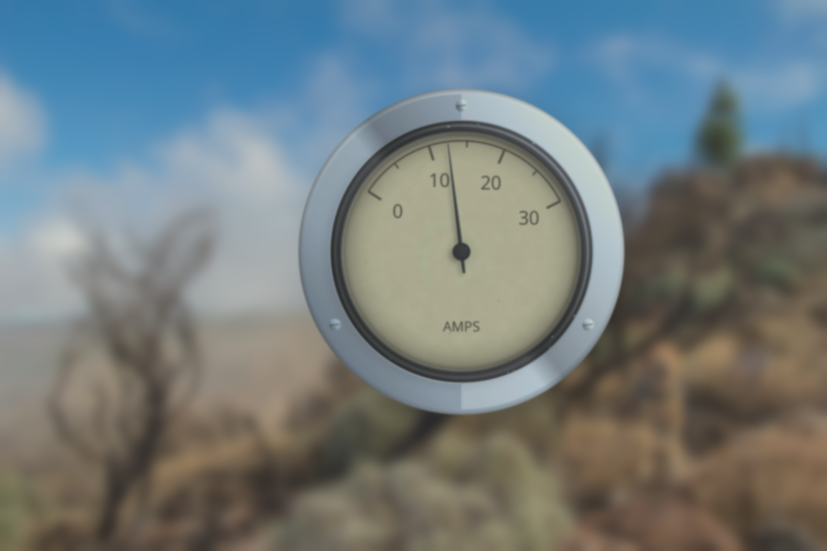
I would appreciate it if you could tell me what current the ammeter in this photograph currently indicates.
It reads 12.5 A
